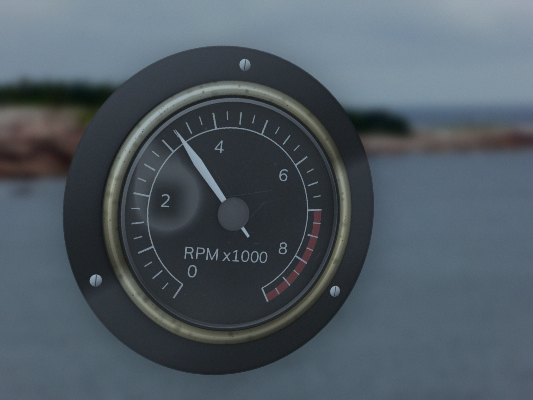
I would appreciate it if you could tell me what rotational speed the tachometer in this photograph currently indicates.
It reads 3250 rpm
